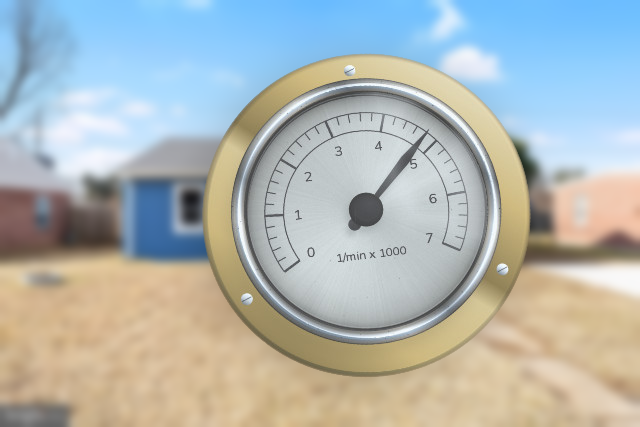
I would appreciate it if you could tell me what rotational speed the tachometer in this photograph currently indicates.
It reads 4800 rpm
